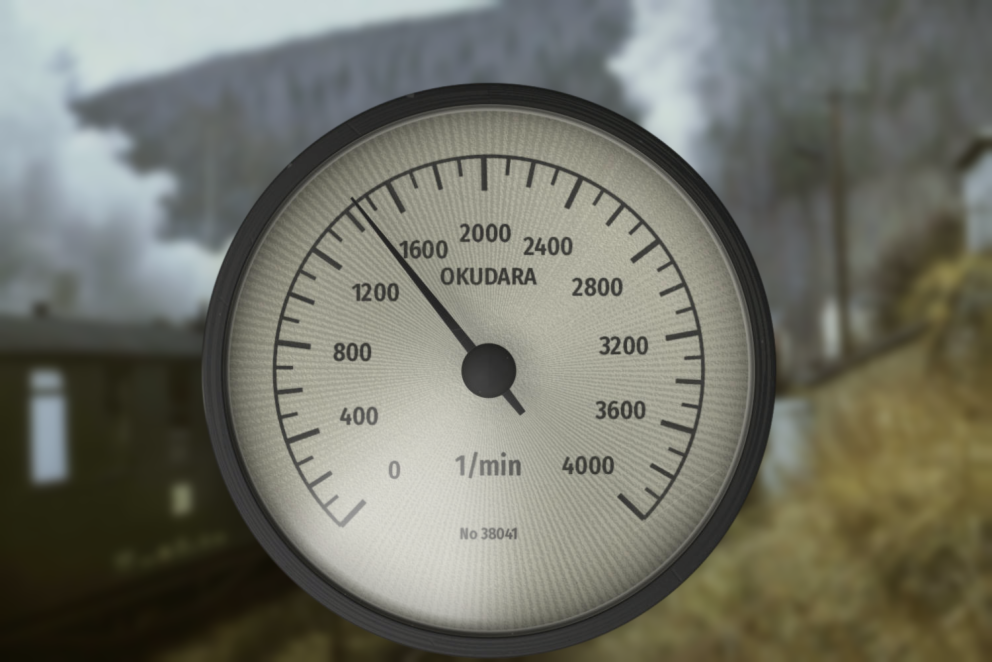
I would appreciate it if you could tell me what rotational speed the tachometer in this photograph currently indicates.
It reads 1450 rpm
